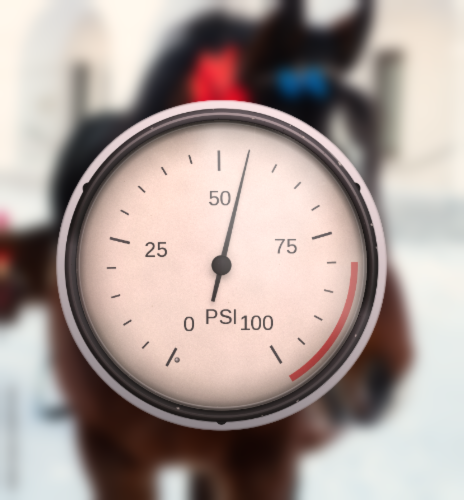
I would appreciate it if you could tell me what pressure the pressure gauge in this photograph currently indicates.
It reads 55 psi
